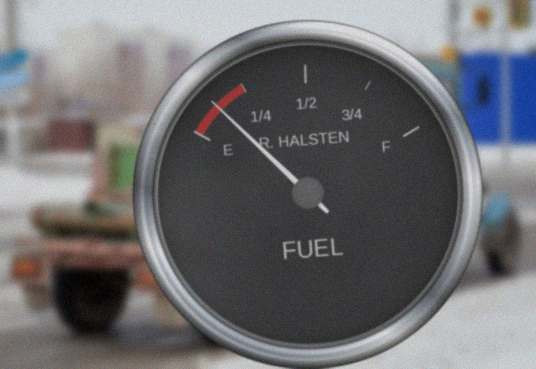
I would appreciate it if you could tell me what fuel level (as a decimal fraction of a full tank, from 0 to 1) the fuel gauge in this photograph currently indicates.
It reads 0.125
